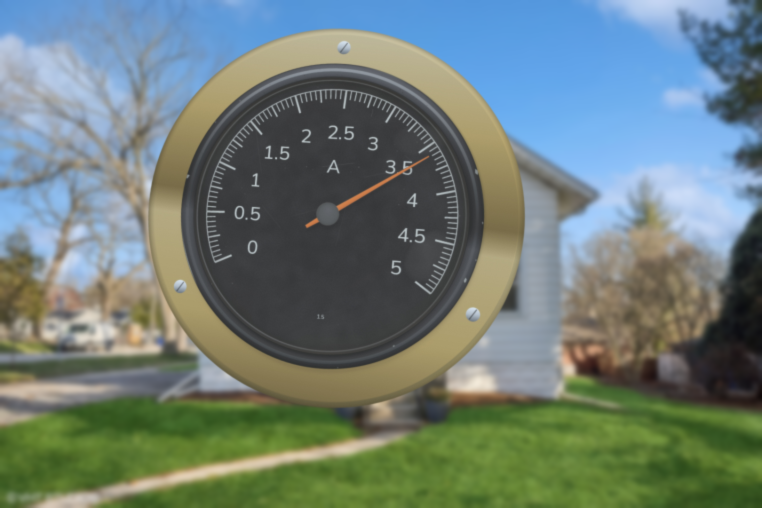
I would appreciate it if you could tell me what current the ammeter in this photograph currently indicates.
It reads 3.6 A
